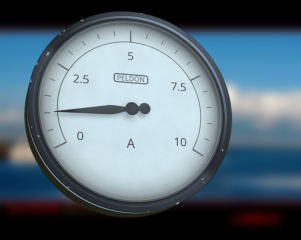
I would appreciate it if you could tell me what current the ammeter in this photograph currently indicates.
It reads 1 A
